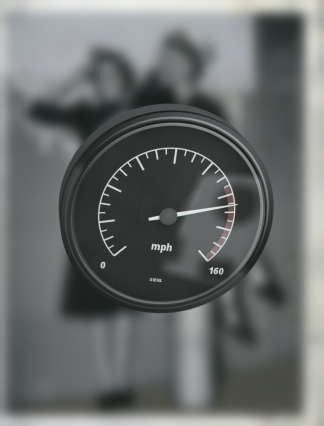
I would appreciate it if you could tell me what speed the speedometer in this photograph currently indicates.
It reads 125 mph
